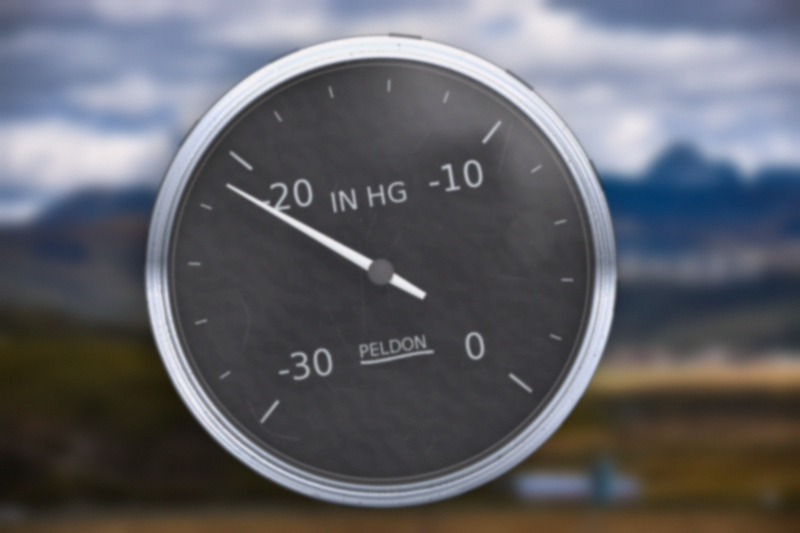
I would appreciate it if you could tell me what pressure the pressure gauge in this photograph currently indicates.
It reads -21 inHg
